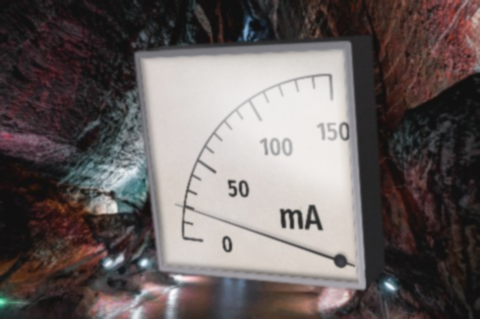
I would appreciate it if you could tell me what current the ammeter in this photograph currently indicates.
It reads 20 mA
